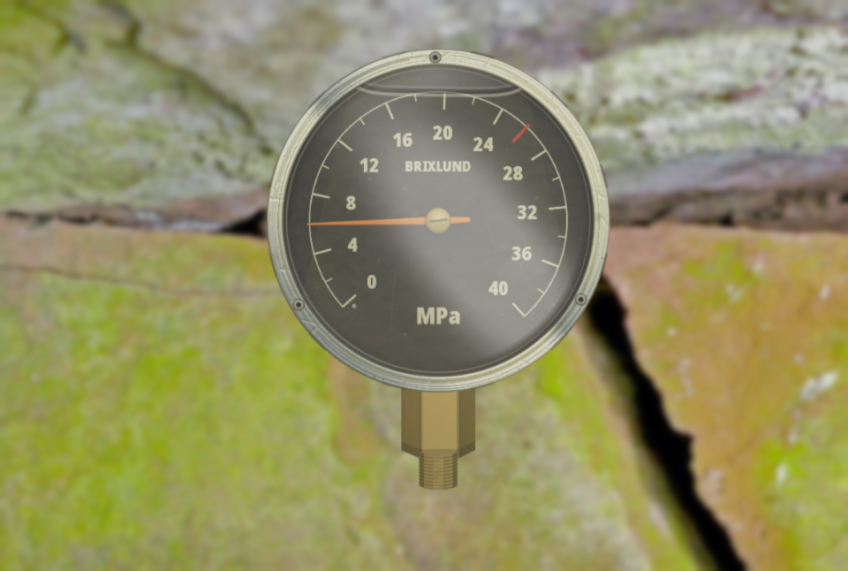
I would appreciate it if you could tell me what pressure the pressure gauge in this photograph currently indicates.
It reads 6 MPa
